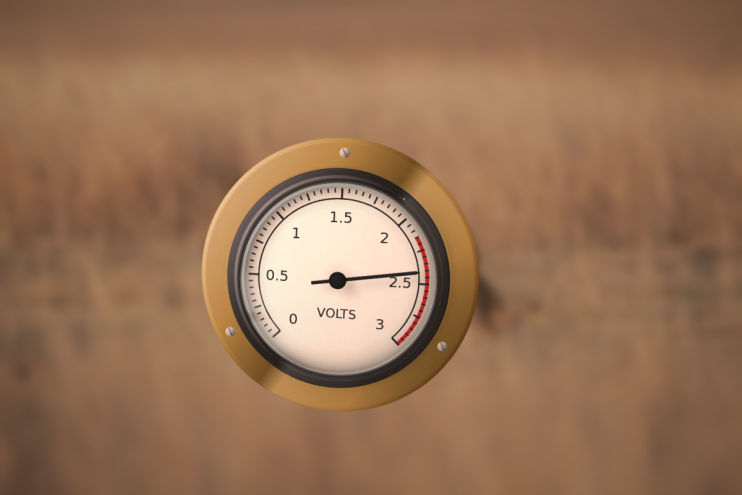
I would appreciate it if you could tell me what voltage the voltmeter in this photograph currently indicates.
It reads 2.4 V
